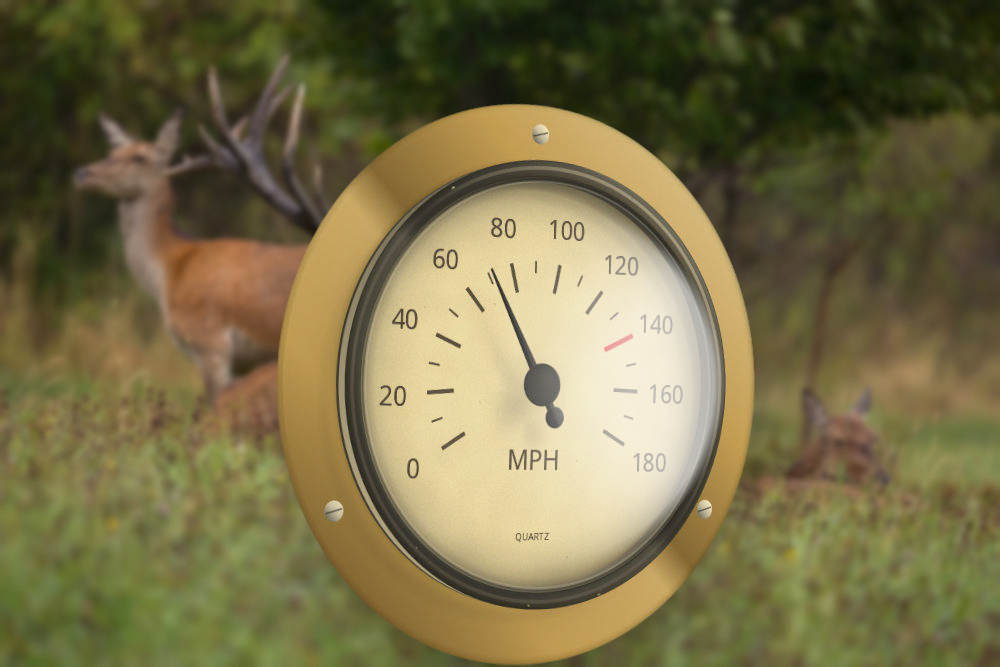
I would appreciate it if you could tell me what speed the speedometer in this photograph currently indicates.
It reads 70 mph
